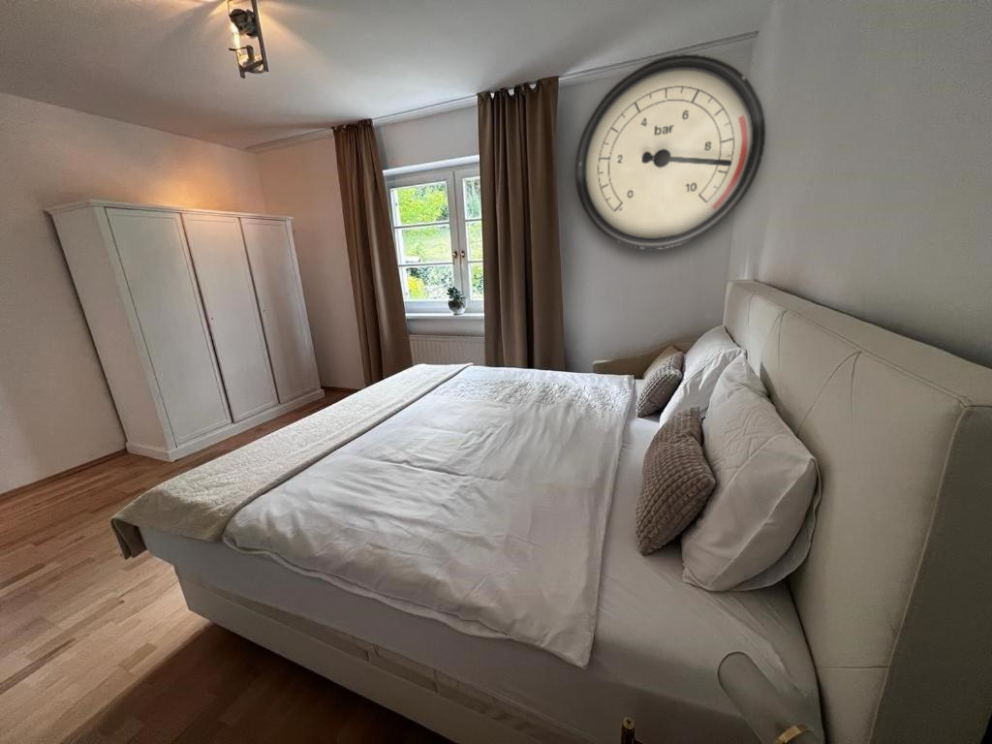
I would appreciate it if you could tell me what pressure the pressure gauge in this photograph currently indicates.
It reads 8.75 bar
